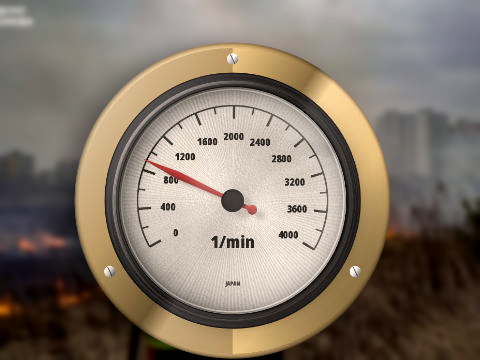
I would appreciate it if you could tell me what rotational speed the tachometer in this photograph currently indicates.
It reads 900 rpm
